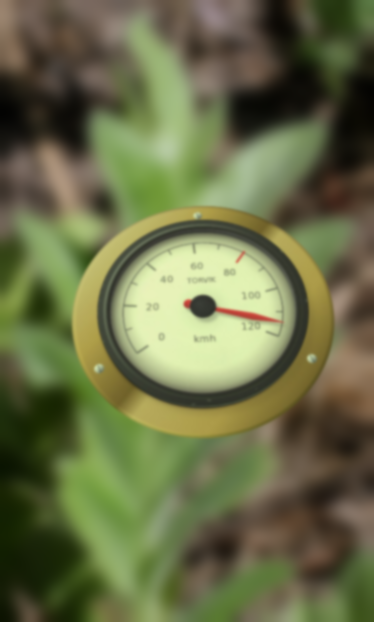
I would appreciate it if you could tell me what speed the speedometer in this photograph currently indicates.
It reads 115 km/h
